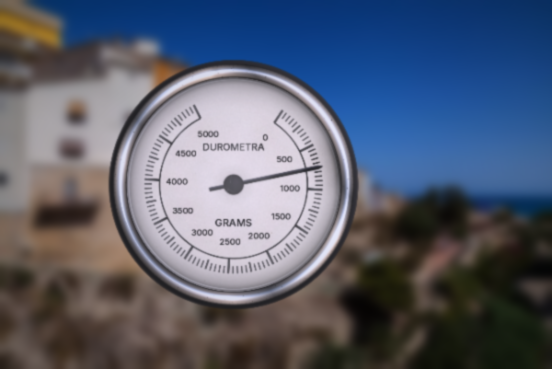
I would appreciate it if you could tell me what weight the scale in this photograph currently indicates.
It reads 750 g
